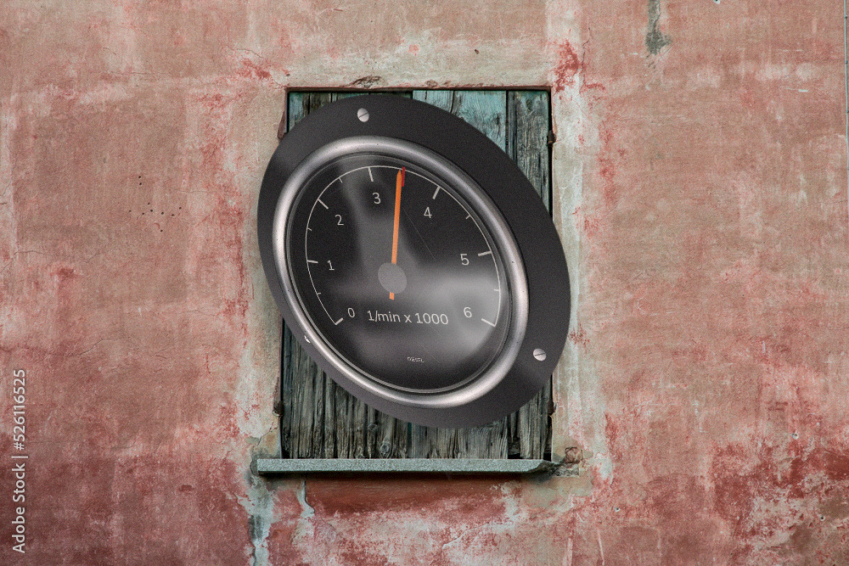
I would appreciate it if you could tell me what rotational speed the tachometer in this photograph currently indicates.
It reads 3500 rpm
